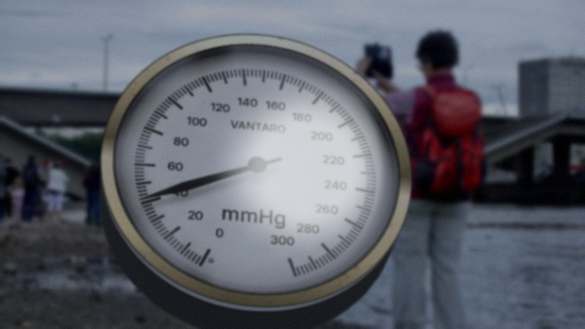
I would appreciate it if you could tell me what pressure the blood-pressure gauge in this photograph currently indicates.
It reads 40 mmHg
